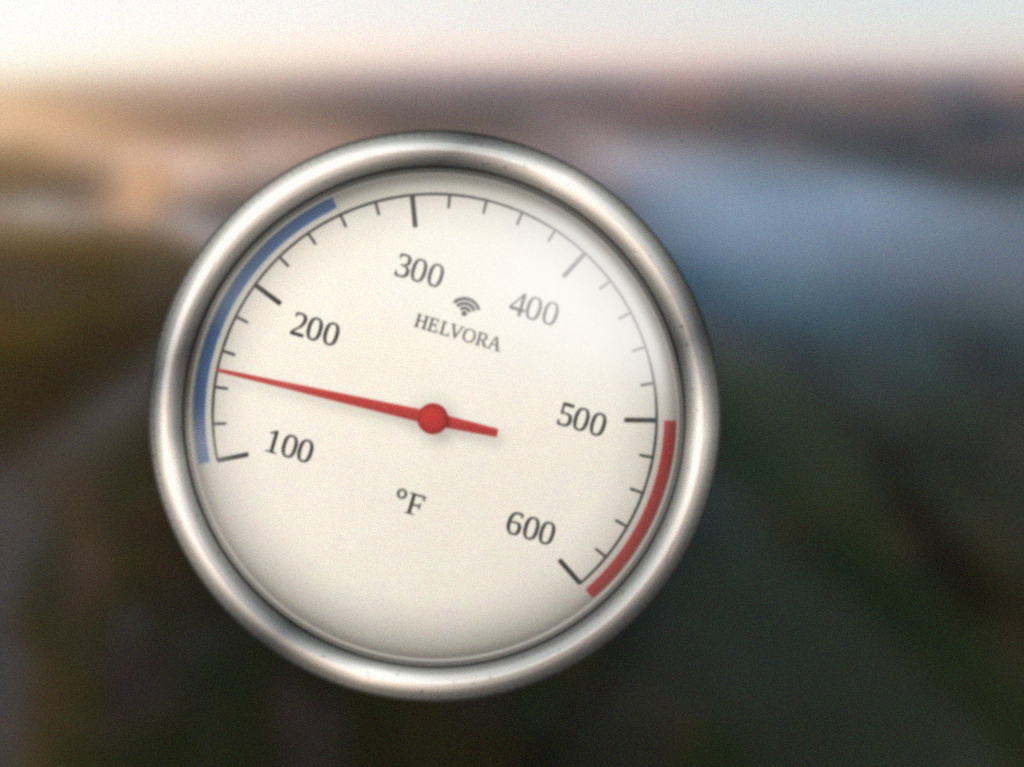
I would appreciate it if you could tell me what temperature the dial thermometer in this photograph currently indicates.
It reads 150 °F
